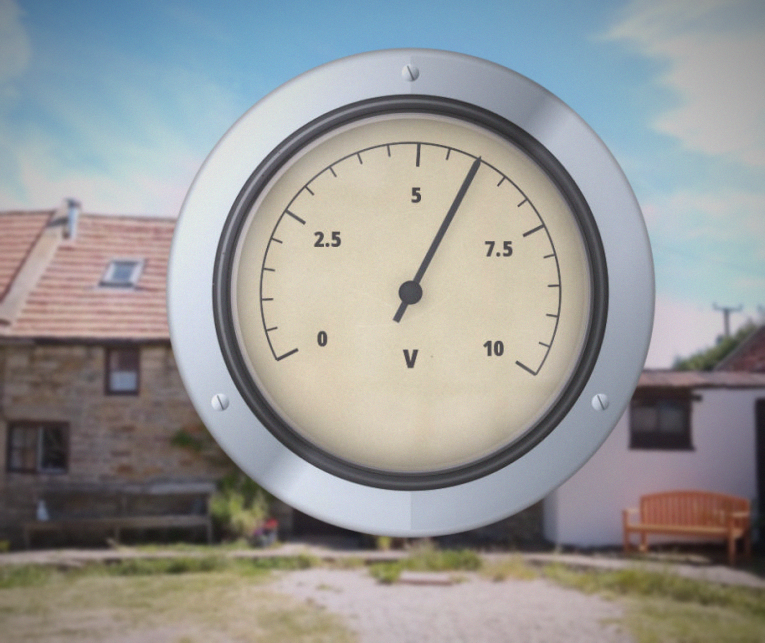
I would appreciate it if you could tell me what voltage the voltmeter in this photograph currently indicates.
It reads 6 V
